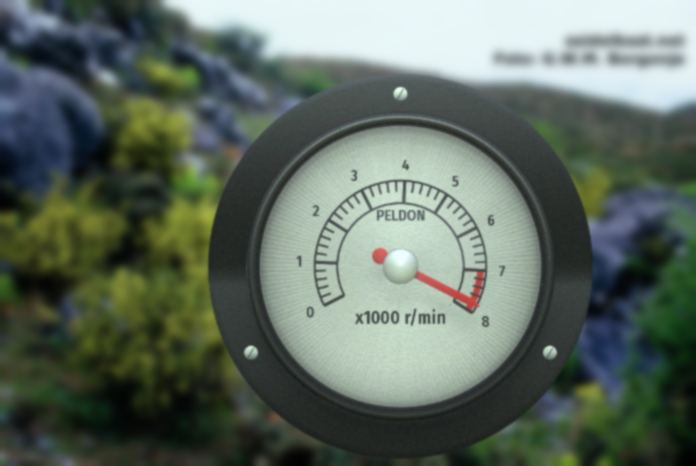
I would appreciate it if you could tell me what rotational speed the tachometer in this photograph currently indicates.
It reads 7800 rpm
